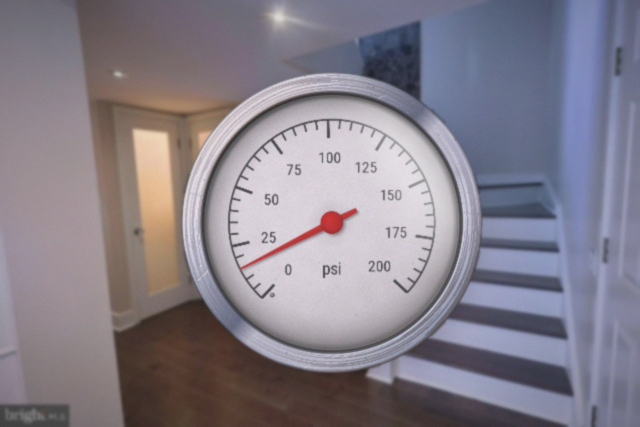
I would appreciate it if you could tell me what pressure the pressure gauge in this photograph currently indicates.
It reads 15 psi
